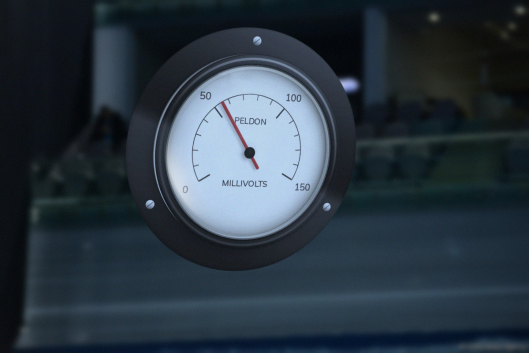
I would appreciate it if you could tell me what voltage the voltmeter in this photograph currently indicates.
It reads 55 mV
